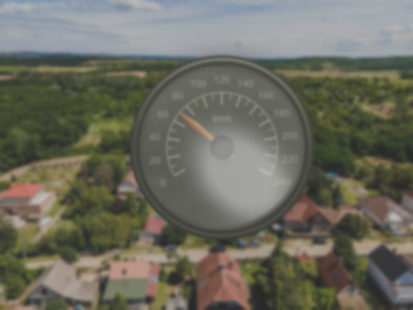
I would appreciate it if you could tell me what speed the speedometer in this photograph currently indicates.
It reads 70 km/h
